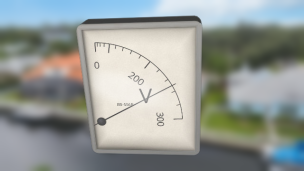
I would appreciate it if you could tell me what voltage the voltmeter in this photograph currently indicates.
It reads 250 V
